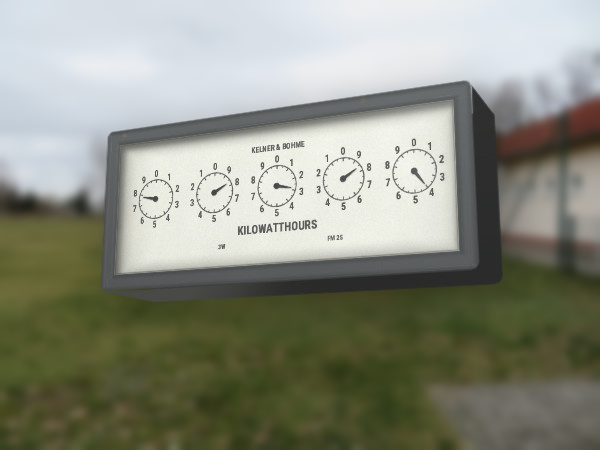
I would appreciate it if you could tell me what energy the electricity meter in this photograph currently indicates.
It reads 78284 kWh
